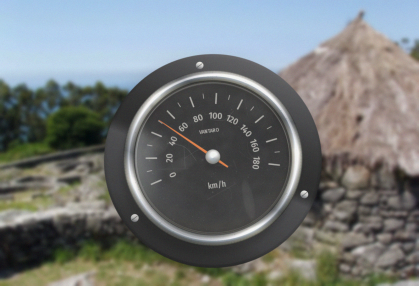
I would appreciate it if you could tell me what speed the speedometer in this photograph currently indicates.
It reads 50 km/h
